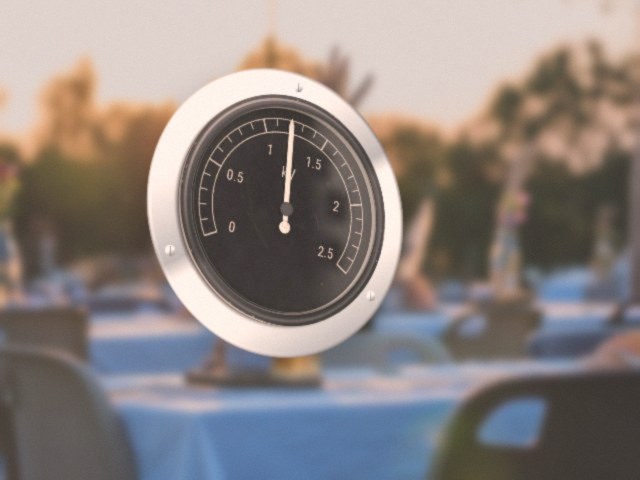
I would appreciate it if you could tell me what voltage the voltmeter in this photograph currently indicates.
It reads 1.2 kV
